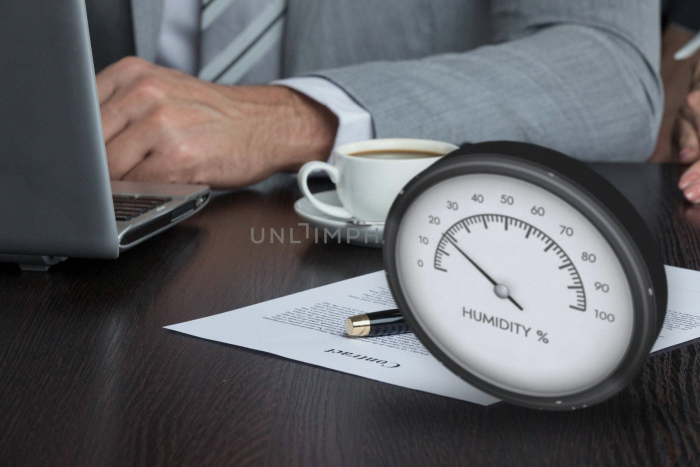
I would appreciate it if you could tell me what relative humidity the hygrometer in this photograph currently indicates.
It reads 20 %
